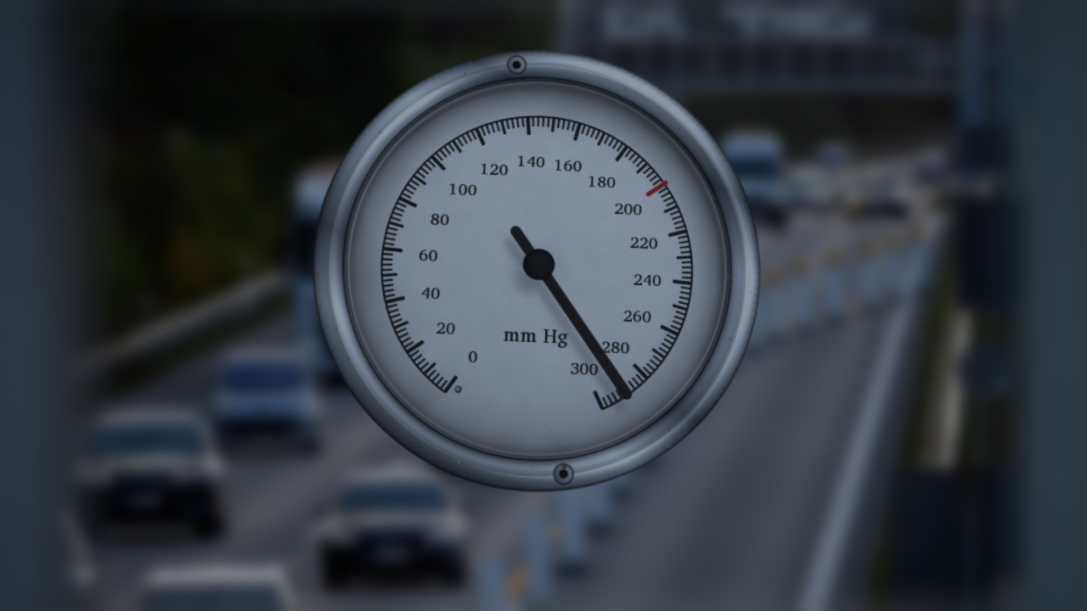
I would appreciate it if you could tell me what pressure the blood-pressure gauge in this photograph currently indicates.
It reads 290 mmHg
